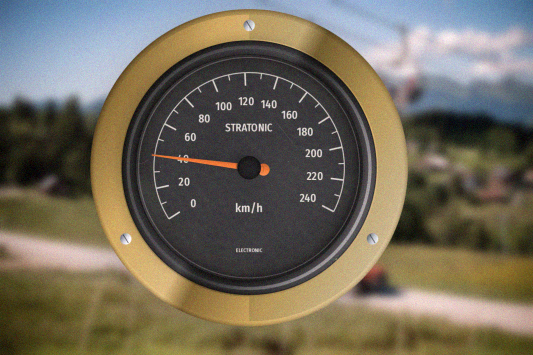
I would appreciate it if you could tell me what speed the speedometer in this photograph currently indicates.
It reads 40 km/h
